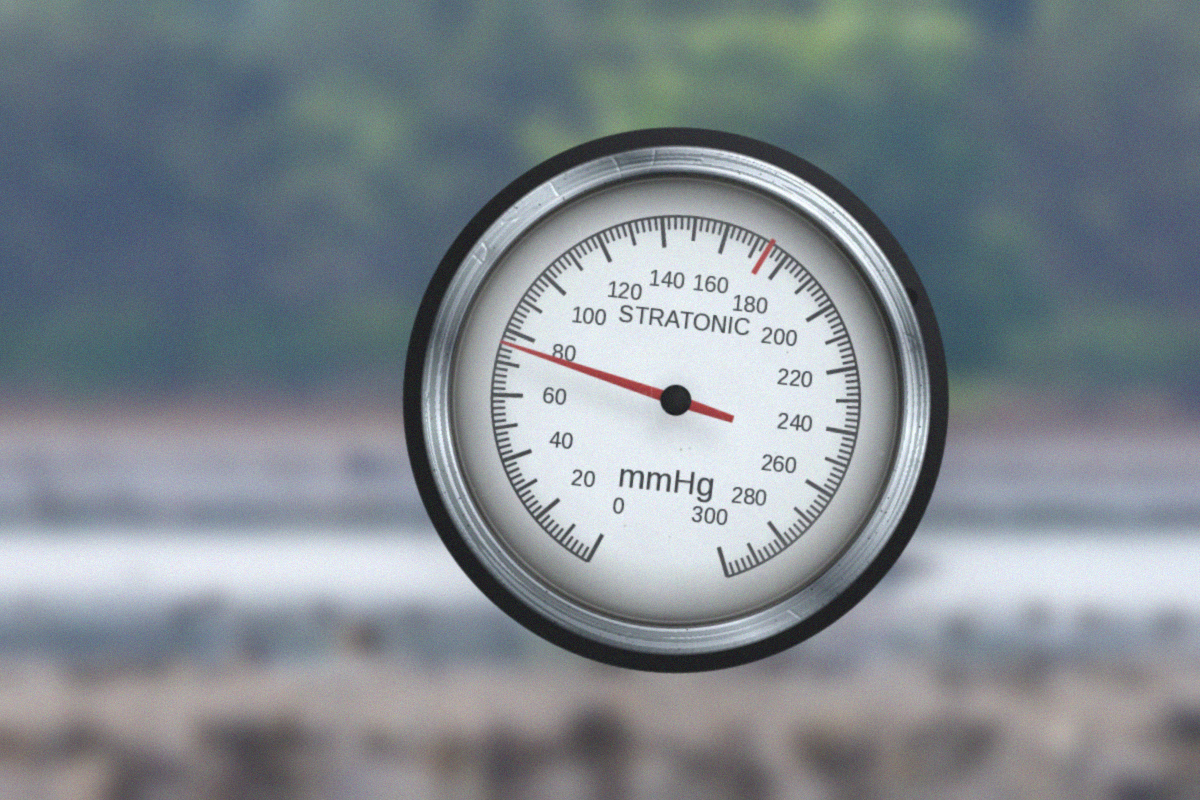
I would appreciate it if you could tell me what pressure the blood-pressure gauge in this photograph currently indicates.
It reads 76 mmHg
